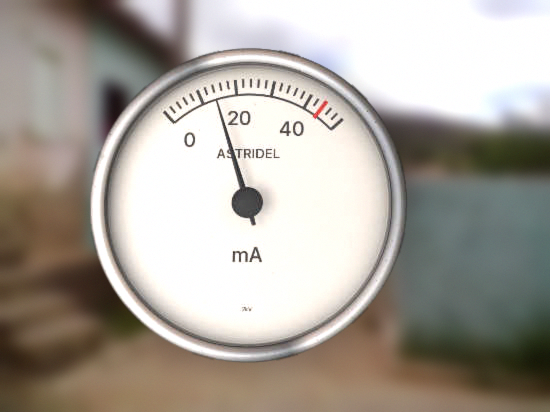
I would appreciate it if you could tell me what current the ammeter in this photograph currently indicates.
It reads 14 mA
